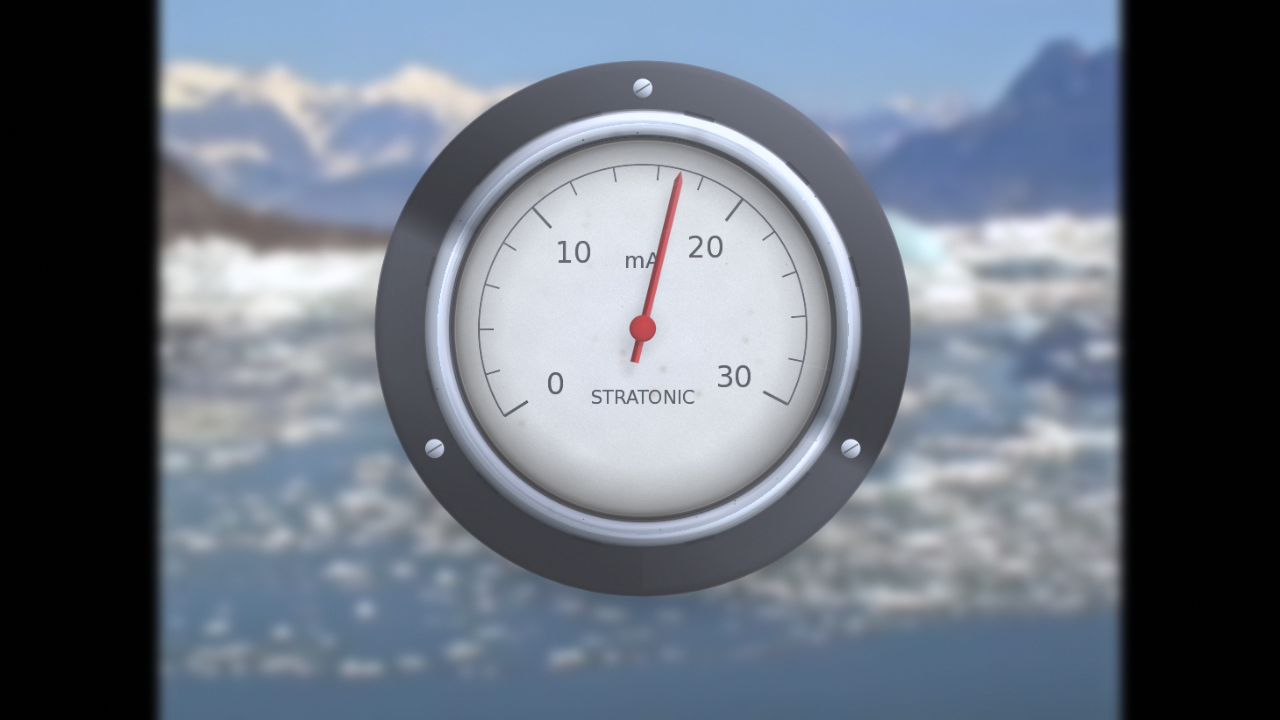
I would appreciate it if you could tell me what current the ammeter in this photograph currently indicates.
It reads 17 mA
